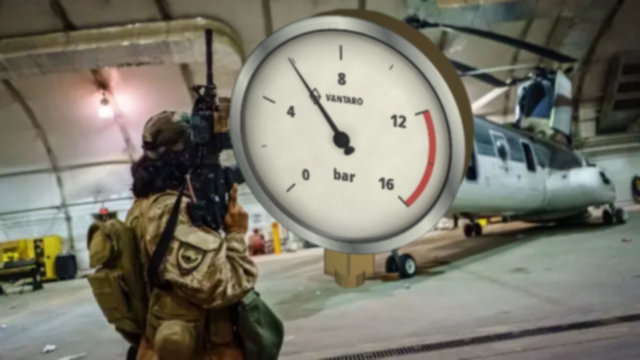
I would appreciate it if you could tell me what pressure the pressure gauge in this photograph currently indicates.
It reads 6 bar
